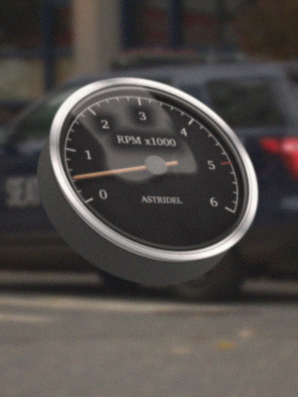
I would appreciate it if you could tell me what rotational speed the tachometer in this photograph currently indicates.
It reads 400 rpm
